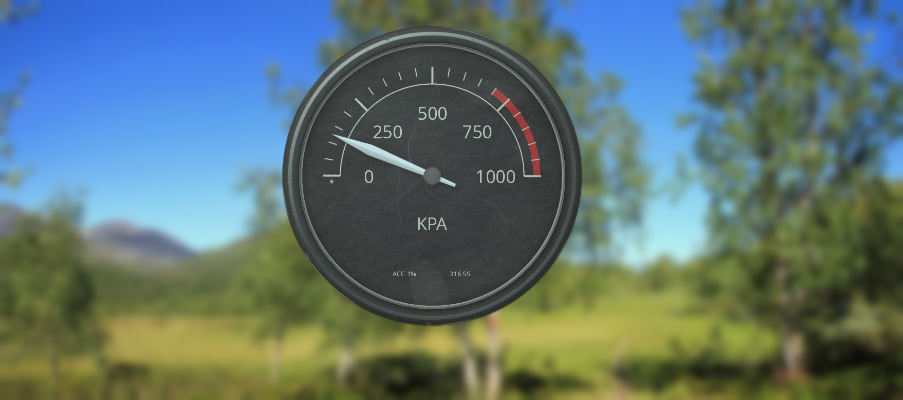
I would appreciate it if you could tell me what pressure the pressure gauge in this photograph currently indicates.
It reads 125 kPa
